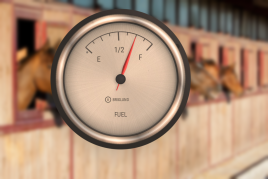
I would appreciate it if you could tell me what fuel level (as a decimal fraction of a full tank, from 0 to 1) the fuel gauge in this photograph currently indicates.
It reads 0.75
